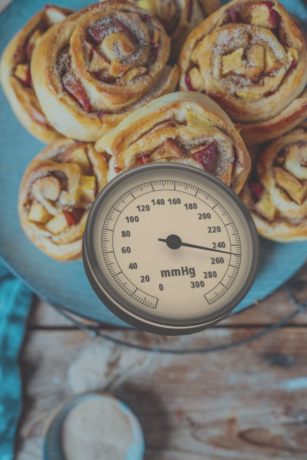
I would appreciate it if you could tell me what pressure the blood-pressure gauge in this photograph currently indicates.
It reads 250 mmHg
